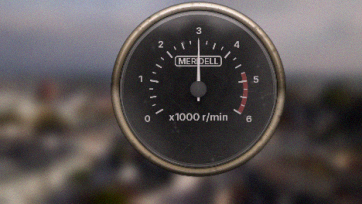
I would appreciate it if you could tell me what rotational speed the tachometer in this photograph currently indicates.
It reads 3000 rpm
